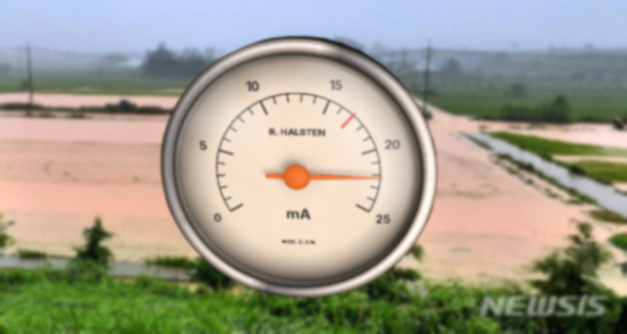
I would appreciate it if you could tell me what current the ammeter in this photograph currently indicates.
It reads 22 mA
